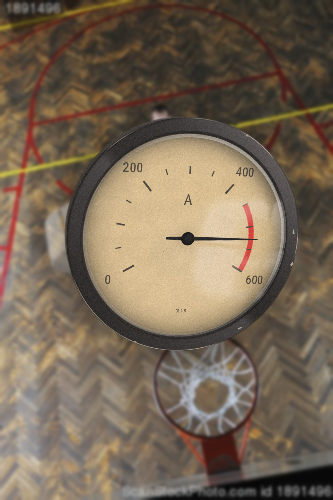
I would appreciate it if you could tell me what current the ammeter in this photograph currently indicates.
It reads 525 A
